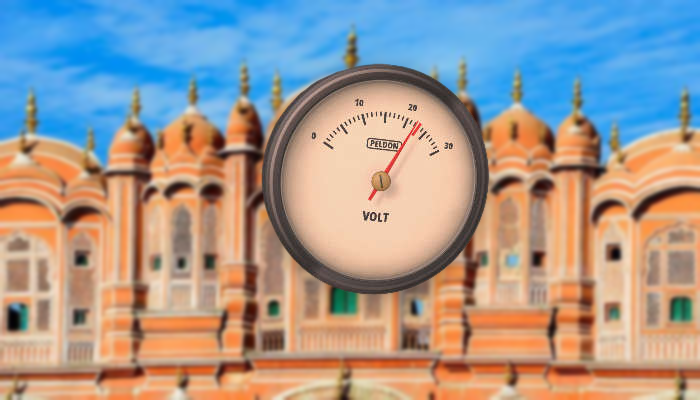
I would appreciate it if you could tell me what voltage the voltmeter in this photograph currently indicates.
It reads 22 V
